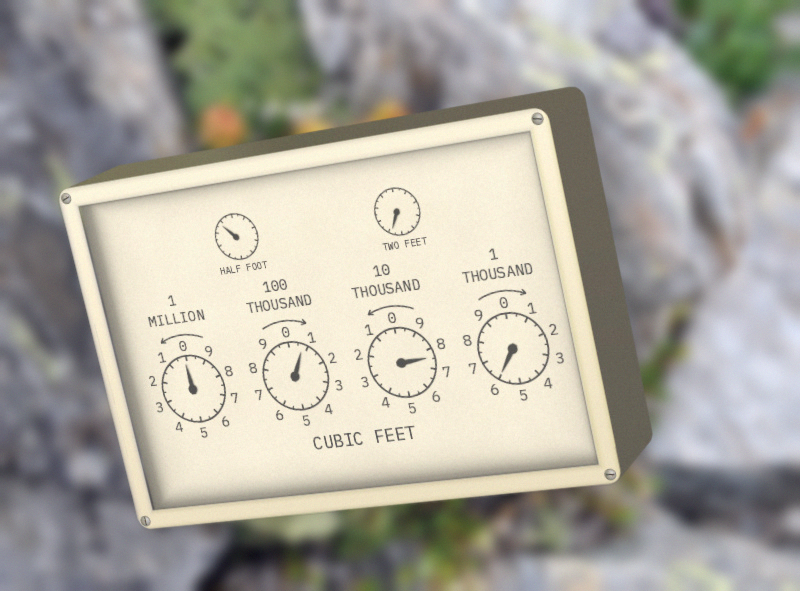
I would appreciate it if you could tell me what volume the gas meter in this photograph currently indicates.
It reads 7600 ft³
